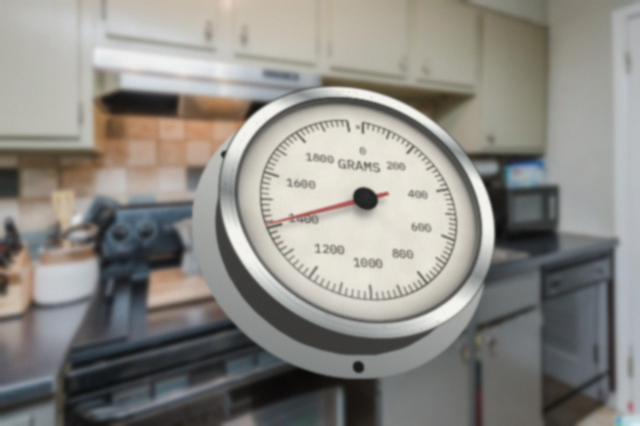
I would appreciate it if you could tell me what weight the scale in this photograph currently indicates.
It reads 1400 g
